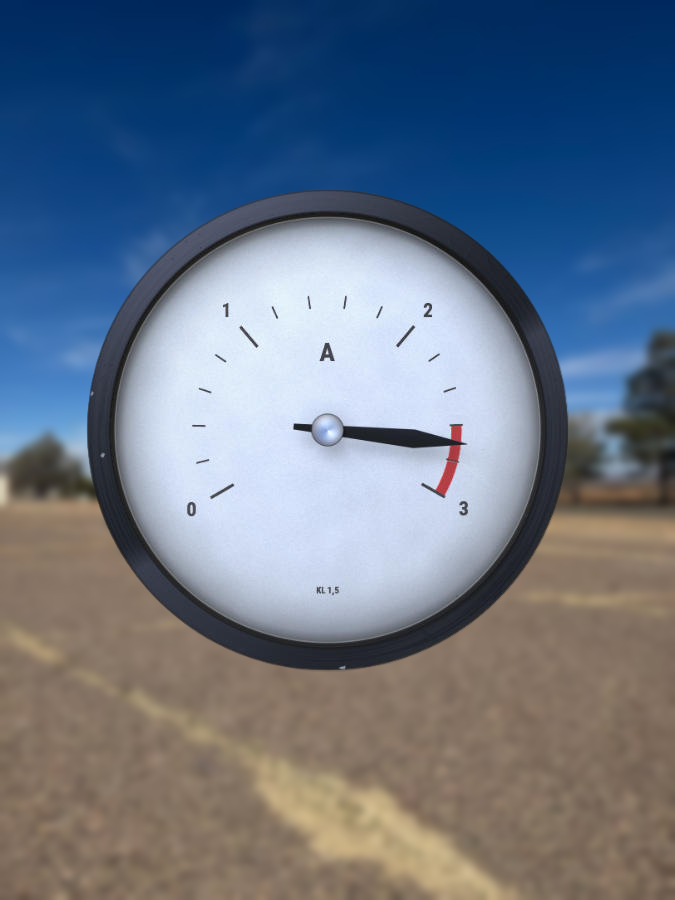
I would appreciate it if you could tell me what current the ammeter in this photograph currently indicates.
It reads 2.7 A
